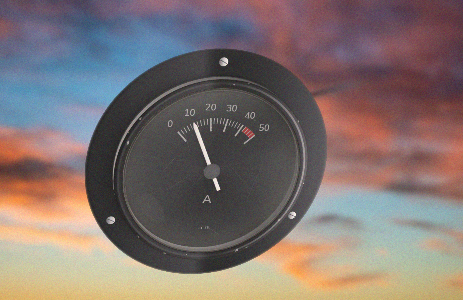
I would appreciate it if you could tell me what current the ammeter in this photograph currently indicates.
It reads 10 A
